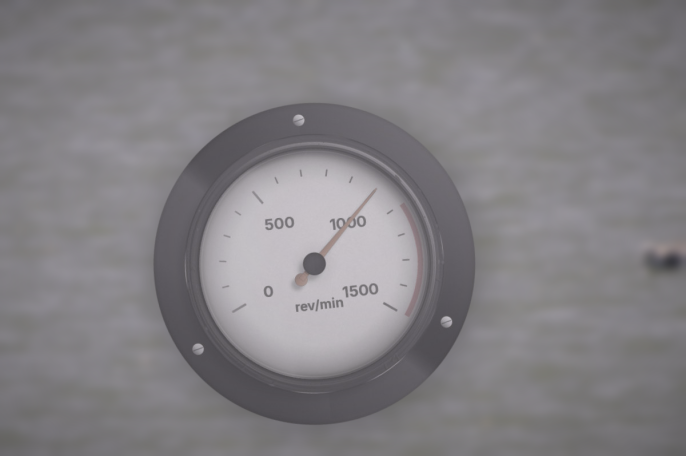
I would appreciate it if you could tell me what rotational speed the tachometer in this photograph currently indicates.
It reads 1000 rpm
